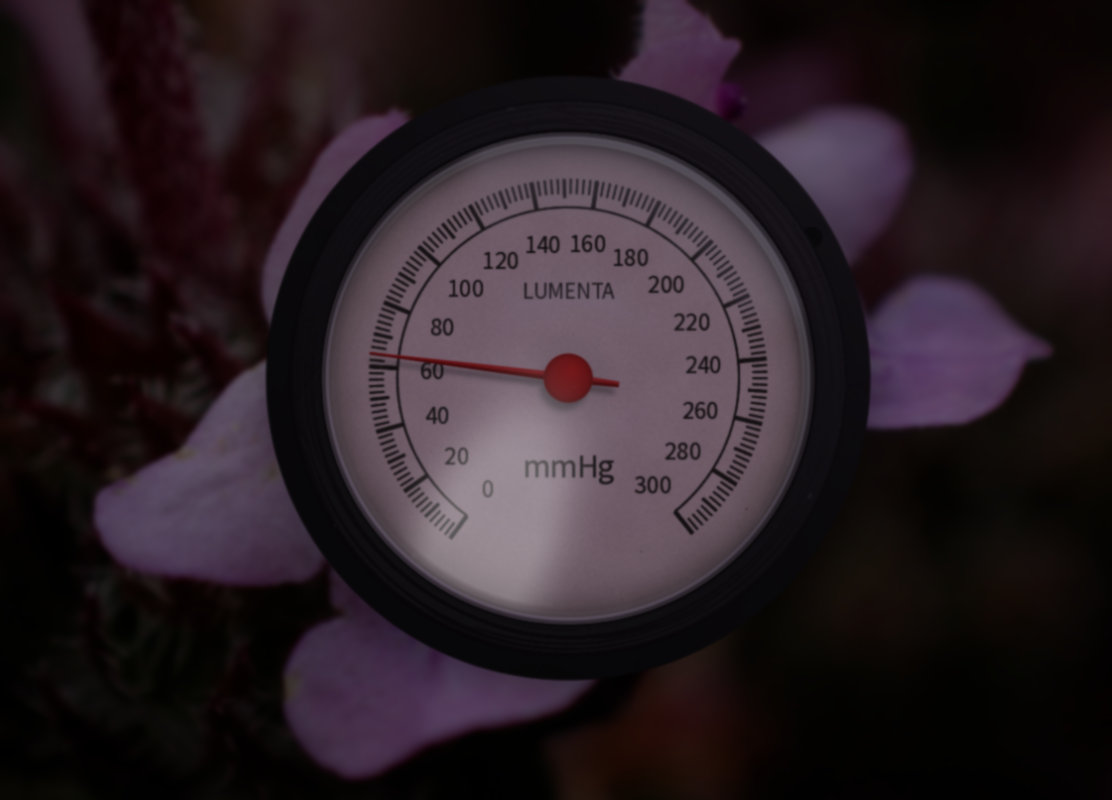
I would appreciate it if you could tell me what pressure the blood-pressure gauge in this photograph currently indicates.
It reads 64 mmHg
